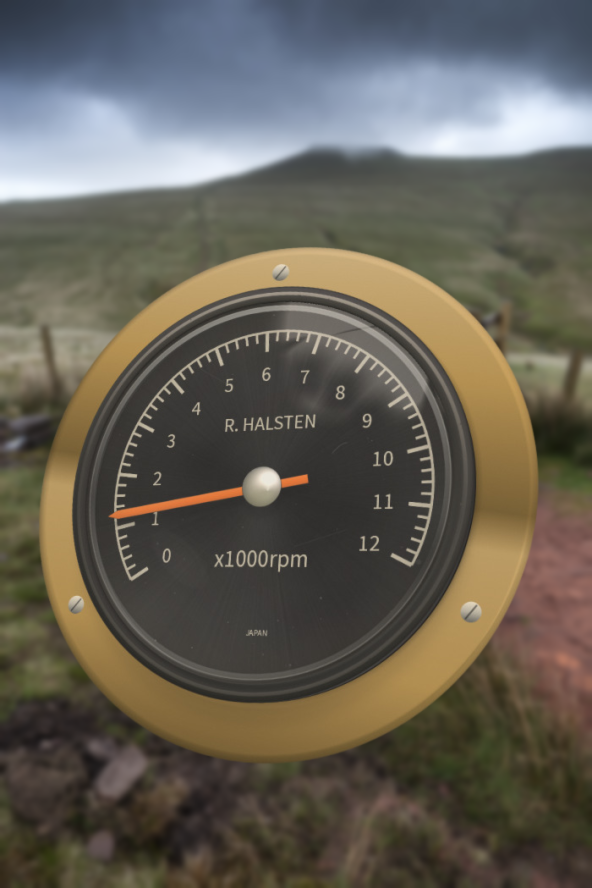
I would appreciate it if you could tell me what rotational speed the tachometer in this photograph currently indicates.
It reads 1200 rpm
